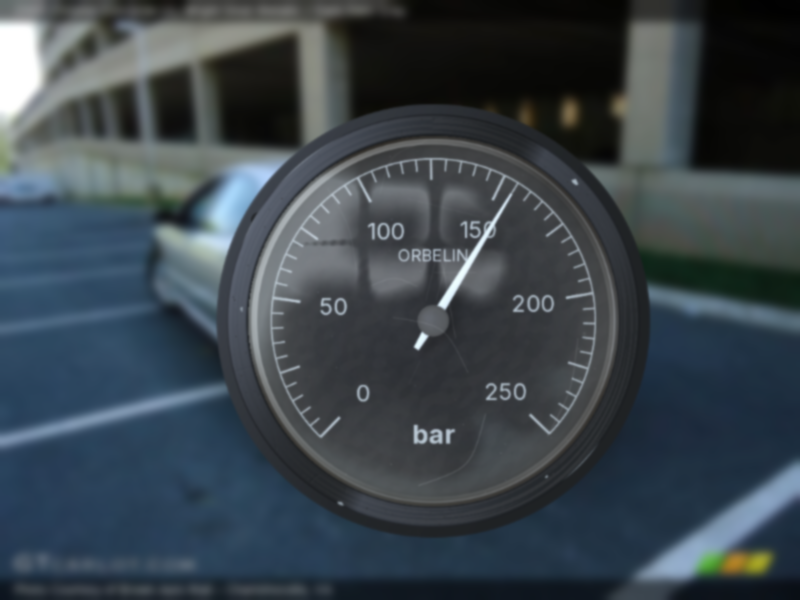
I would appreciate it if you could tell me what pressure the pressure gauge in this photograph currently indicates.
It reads 155 bar
